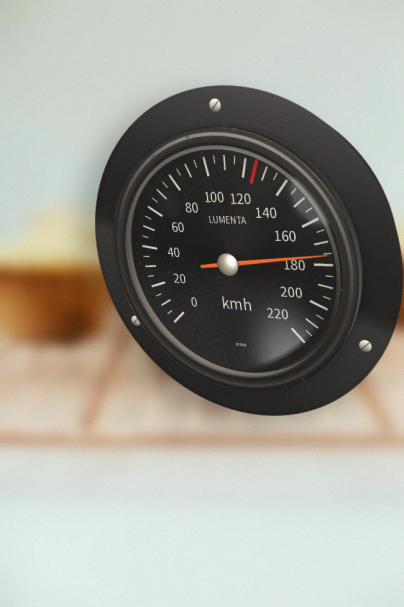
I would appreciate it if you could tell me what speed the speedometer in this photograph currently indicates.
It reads 175 km/h
